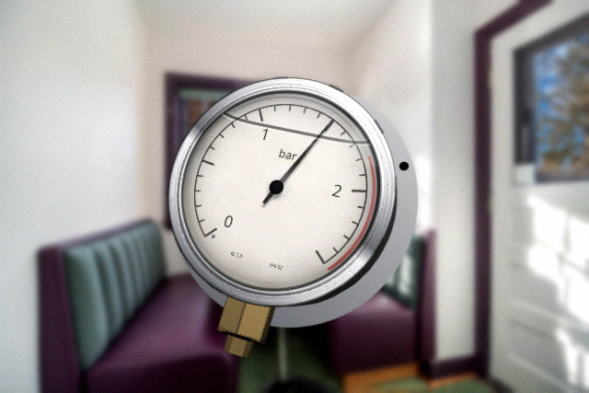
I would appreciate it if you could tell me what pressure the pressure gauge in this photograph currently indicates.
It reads 1.5 bar
